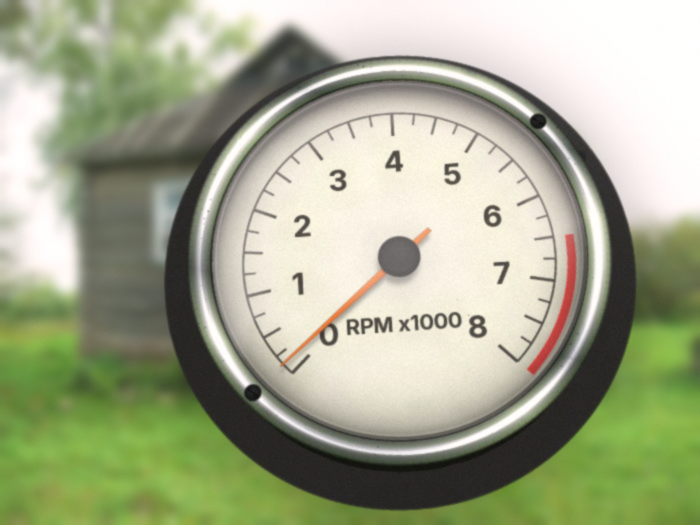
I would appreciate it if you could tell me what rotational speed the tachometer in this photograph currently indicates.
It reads 125 rpm
